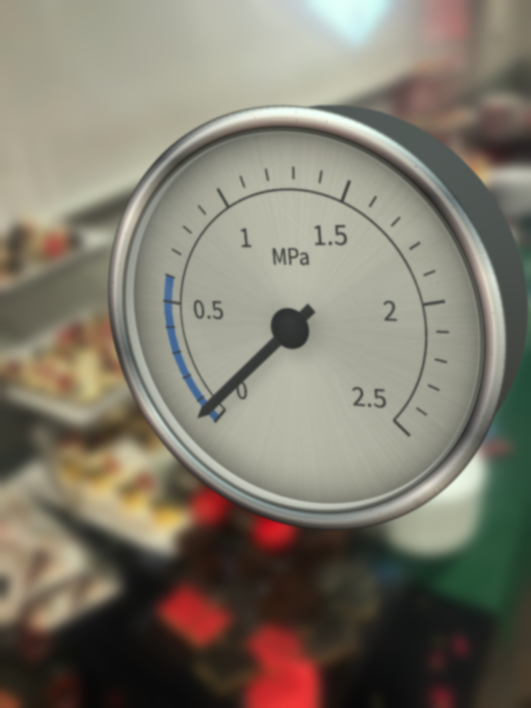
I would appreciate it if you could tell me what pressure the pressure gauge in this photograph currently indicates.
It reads 0.05 MPa
